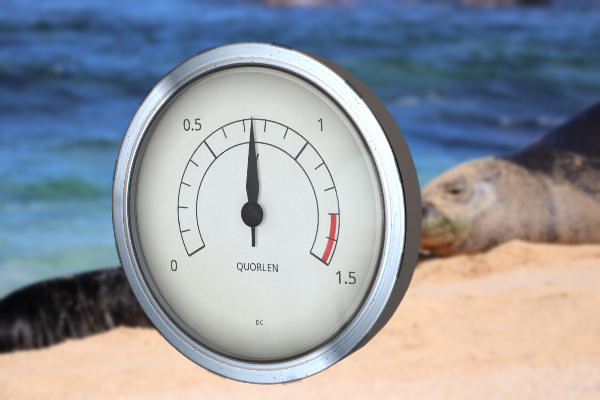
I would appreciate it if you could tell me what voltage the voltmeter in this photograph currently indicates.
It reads 0.75 V
